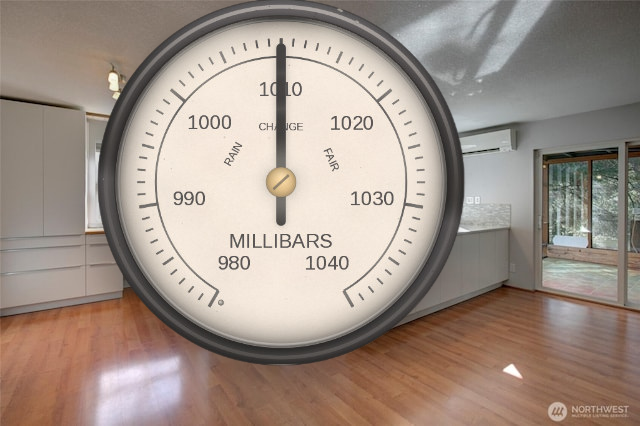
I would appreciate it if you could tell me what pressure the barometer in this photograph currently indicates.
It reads 1010 mbar
